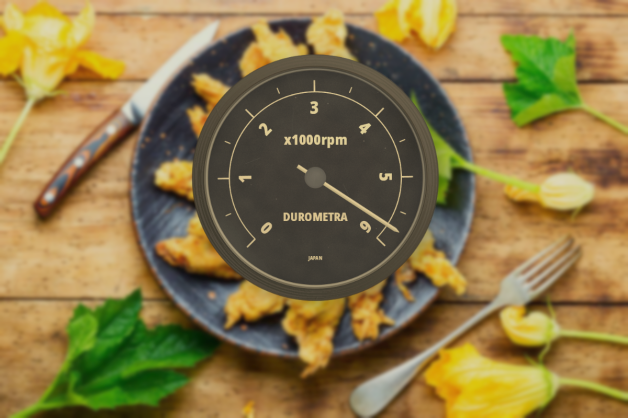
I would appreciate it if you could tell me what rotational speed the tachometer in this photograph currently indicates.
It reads 5750 rpm
